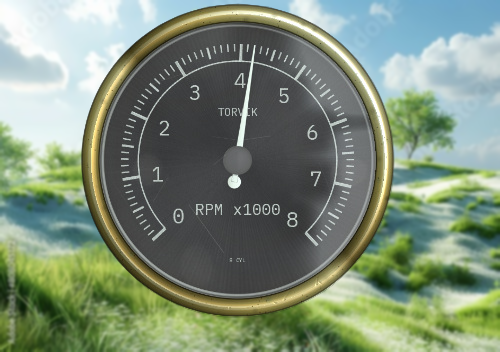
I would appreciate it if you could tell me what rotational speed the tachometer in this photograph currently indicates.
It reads 4200 rpm
